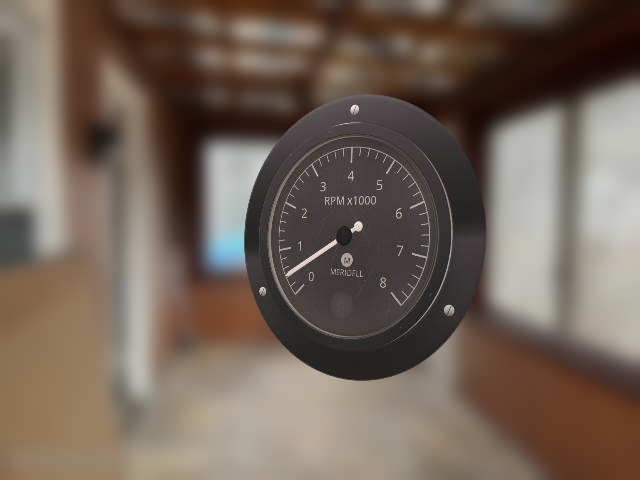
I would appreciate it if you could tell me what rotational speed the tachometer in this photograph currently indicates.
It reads 400 rpm
